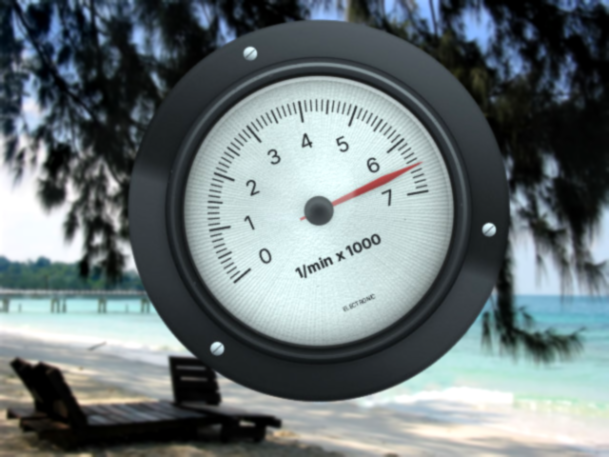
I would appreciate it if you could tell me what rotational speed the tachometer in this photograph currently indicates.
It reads 6500 rpm
